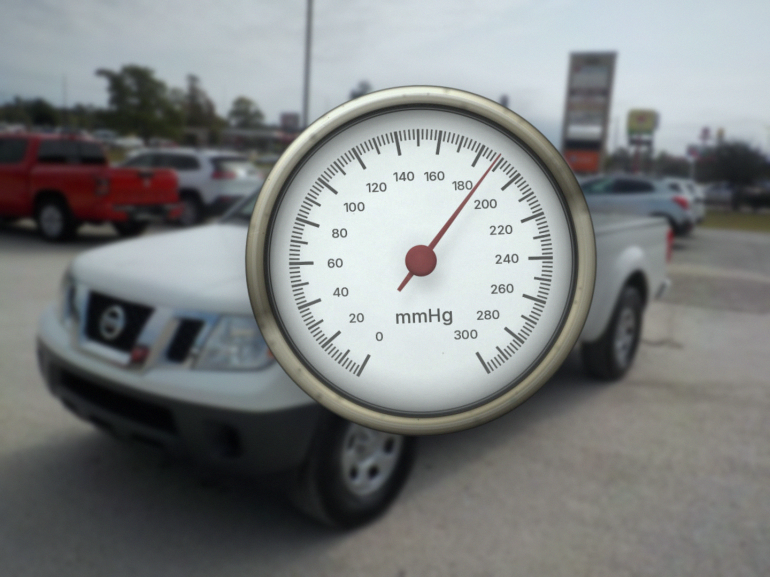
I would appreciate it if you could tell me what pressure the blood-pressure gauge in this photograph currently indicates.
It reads 188 mmHg
